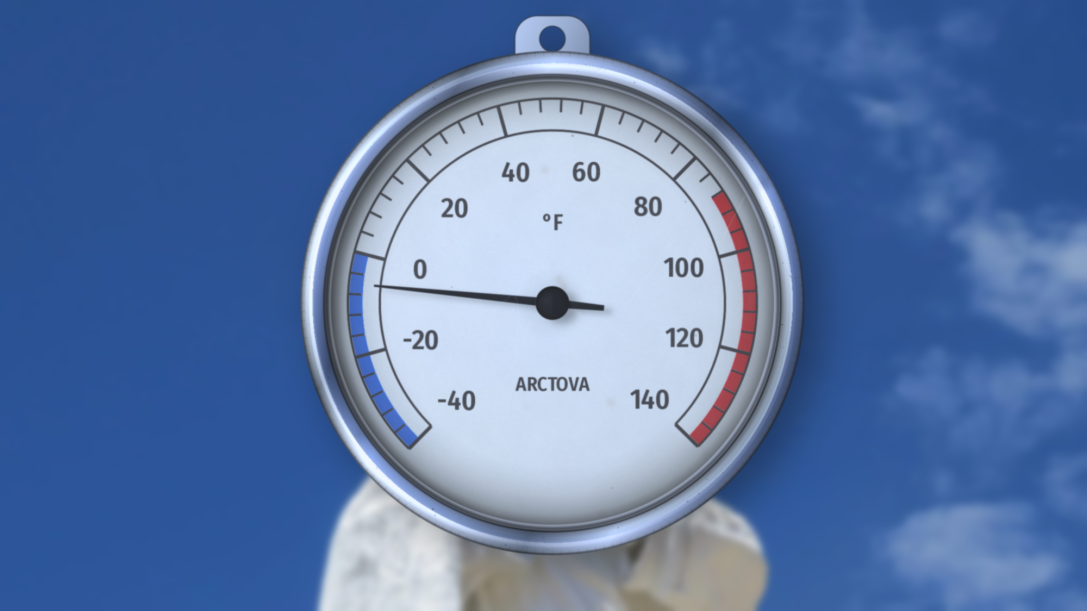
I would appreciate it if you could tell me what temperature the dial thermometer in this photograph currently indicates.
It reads -6 °F
